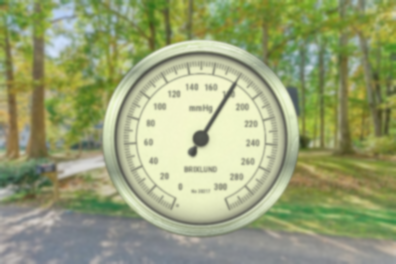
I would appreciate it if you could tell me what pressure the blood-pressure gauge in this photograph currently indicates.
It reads 180 mmHg
